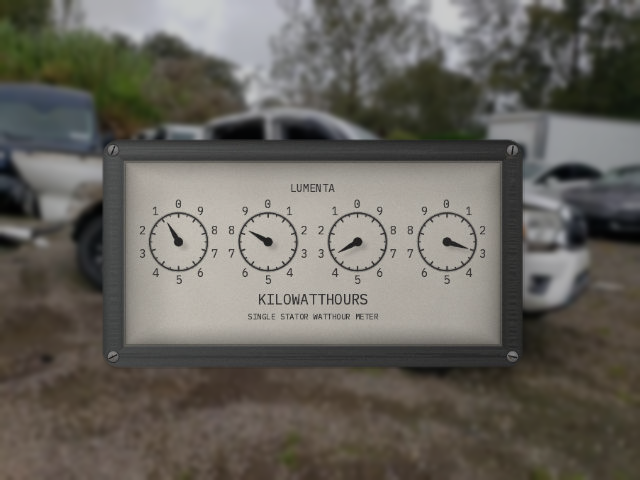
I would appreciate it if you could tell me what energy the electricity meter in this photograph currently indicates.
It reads 833 kWh
